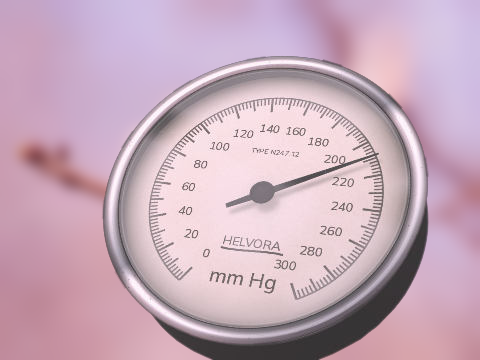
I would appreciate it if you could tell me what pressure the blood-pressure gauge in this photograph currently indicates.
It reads 210 mmHg
